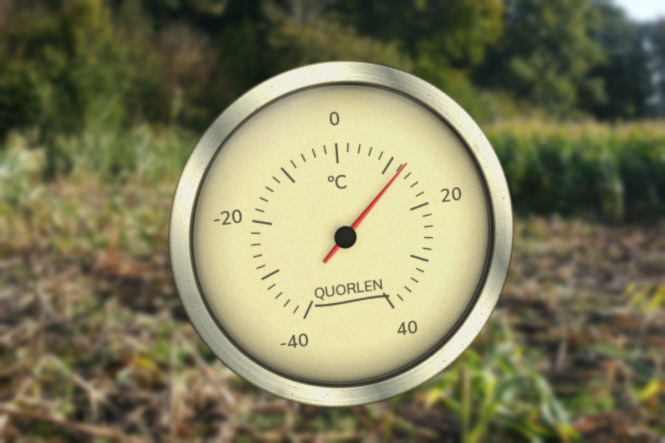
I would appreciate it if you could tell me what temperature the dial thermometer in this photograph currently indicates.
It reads 12 °C
